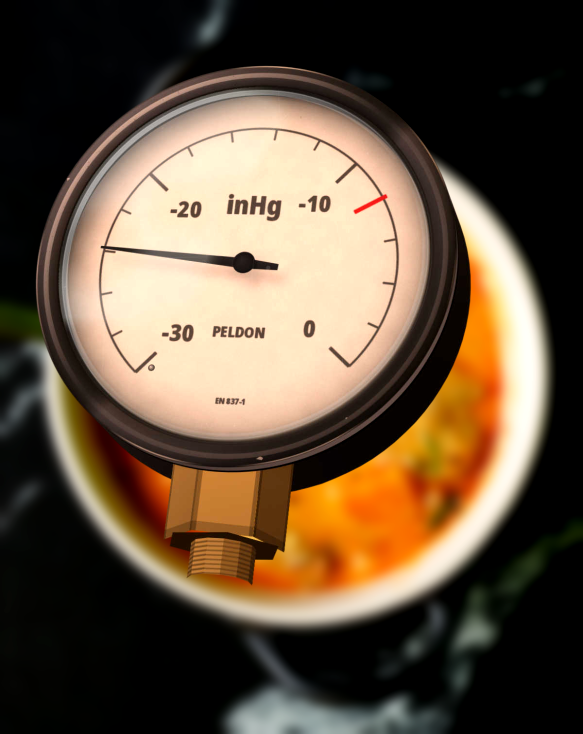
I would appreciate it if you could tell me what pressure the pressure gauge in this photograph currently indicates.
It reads -24 inHg
